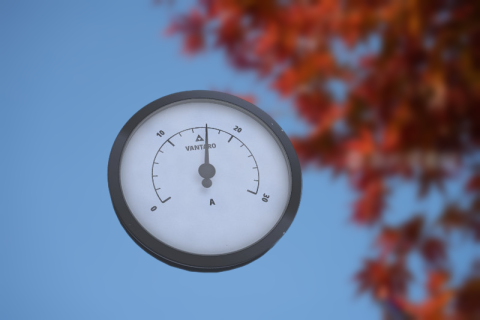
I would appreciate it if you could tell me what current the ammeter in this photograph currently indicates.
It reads 16 A
